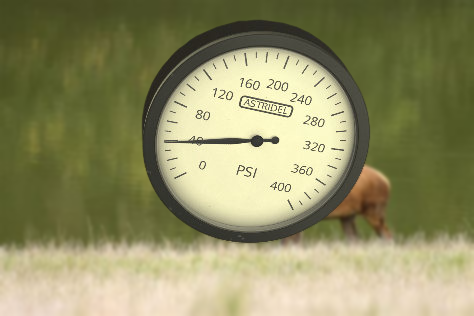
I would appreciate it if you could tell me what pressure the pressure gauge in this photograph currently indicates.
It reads 40 psi
